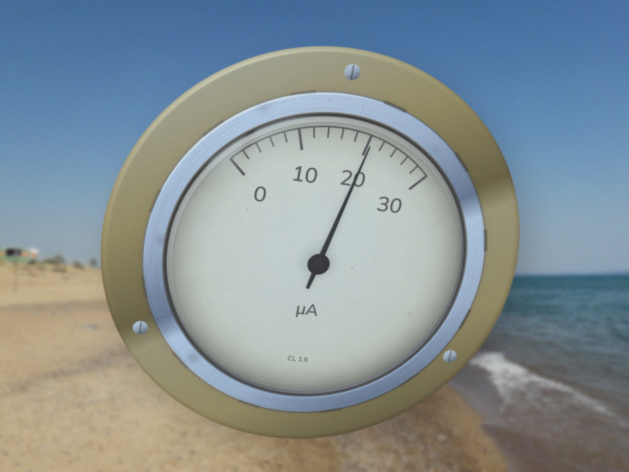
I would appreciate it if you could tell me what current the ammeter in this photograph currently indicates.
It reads 20 µA
